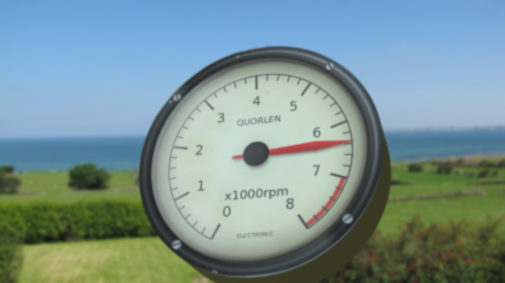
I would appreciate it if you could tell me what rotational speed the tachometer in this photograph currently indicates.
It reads 6400 rpm
